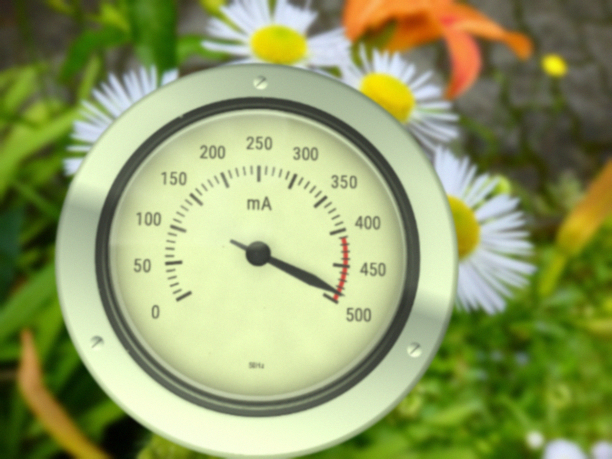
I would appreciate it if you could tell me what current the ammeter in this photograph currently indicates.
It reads 490 mA
